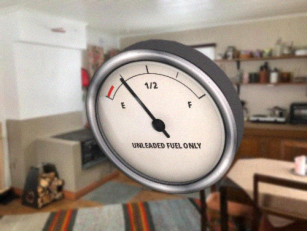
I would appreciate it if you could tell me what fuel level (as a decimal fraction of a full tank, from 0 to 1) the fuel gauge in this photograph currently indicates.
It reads 0.25
